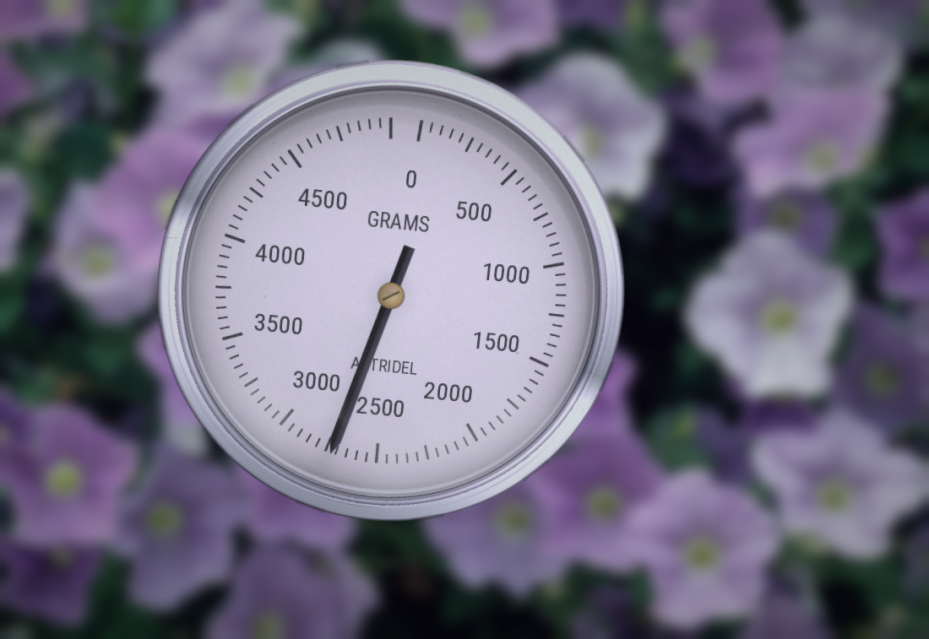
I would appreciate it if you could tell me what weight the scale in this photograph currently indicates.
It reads 2725 g
